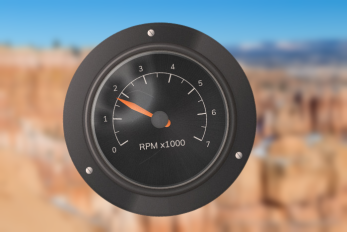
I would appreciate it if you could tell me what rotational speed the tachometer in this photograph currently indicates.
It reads 1750 rpm
